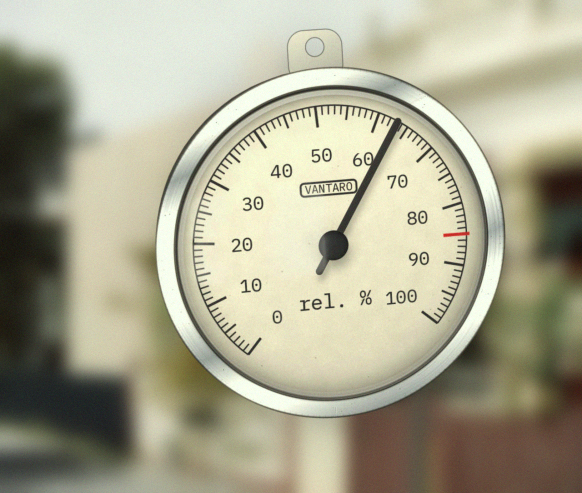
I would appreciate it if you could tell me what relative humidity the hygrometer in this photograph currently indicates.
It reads 63 %
